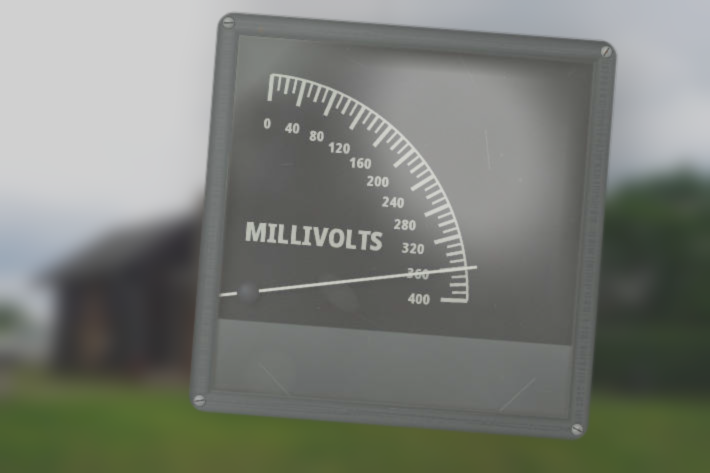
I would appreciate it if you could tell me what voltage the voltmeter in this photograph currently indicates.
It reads 360 mV
